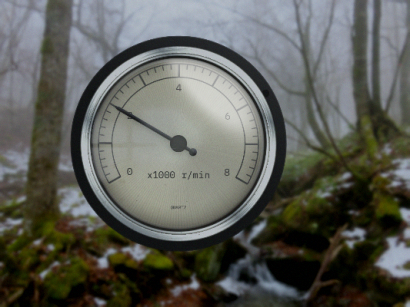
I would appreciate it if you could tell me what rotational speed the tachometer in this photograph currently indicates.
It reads 2000 rpm
